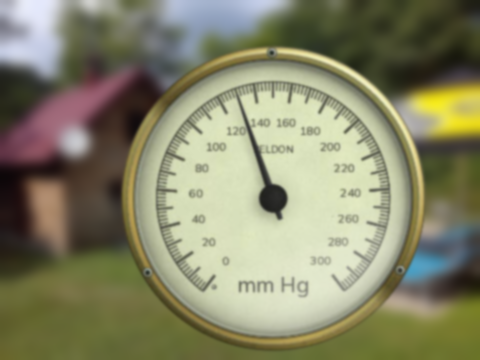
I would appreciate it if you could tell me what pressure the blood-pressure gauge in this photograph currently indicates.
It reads 130 mmHg
